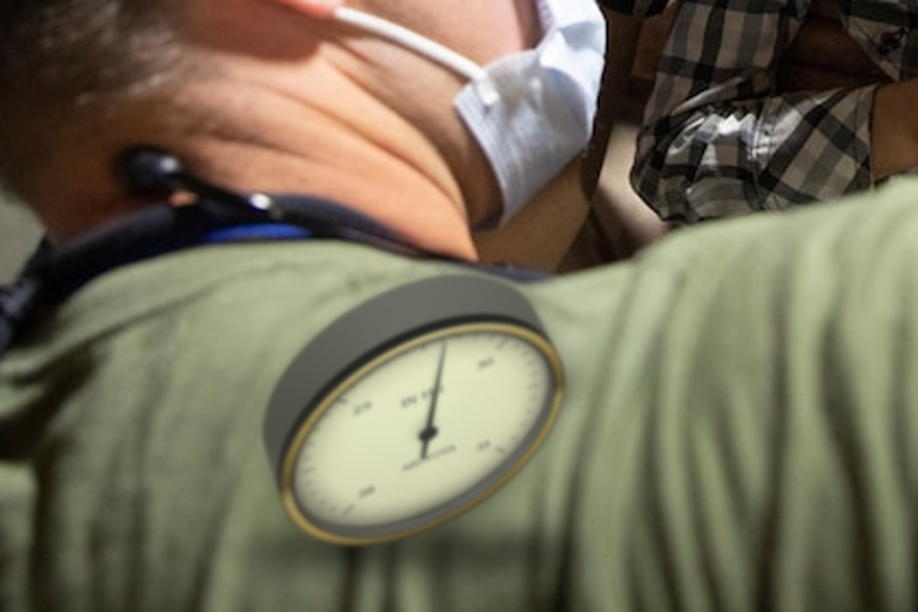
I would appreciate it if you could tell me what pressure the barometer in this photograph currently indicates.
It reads 29.6 inHg
